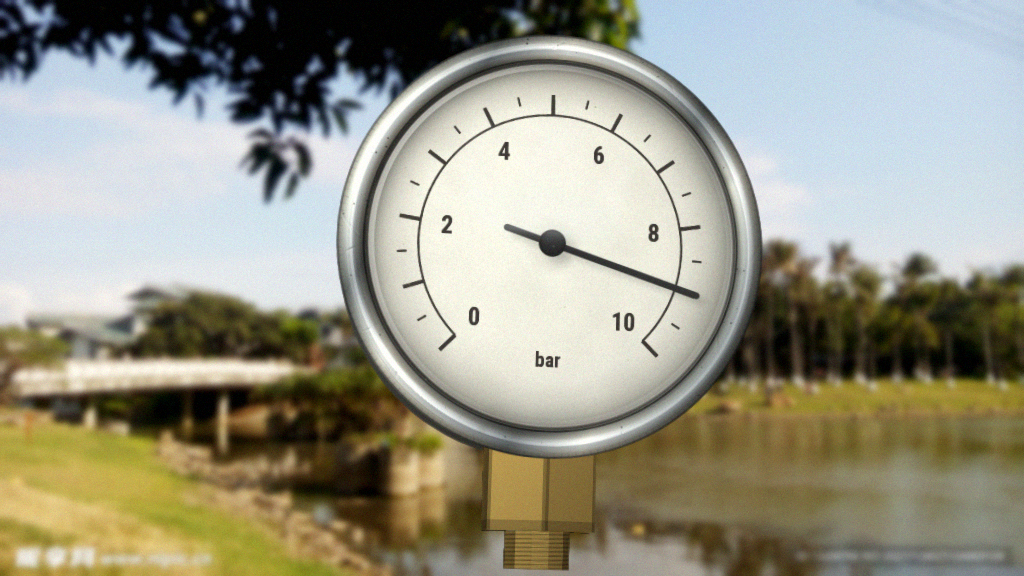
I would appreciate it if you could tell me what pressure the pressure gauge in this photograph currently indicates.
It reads 9 bar
